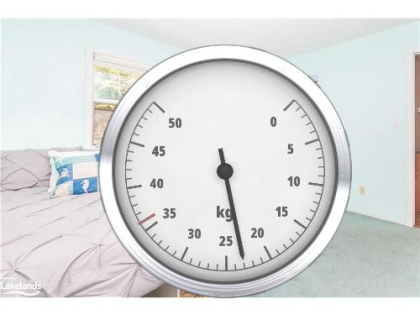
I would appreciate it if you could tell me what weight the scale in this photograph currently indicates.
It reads 23 kg
